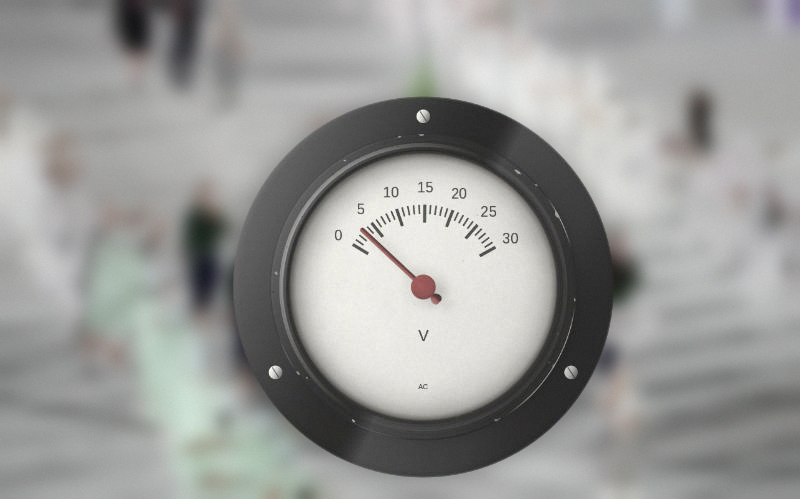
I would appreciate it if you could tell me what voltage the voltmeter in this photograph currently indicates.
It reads 3 V
